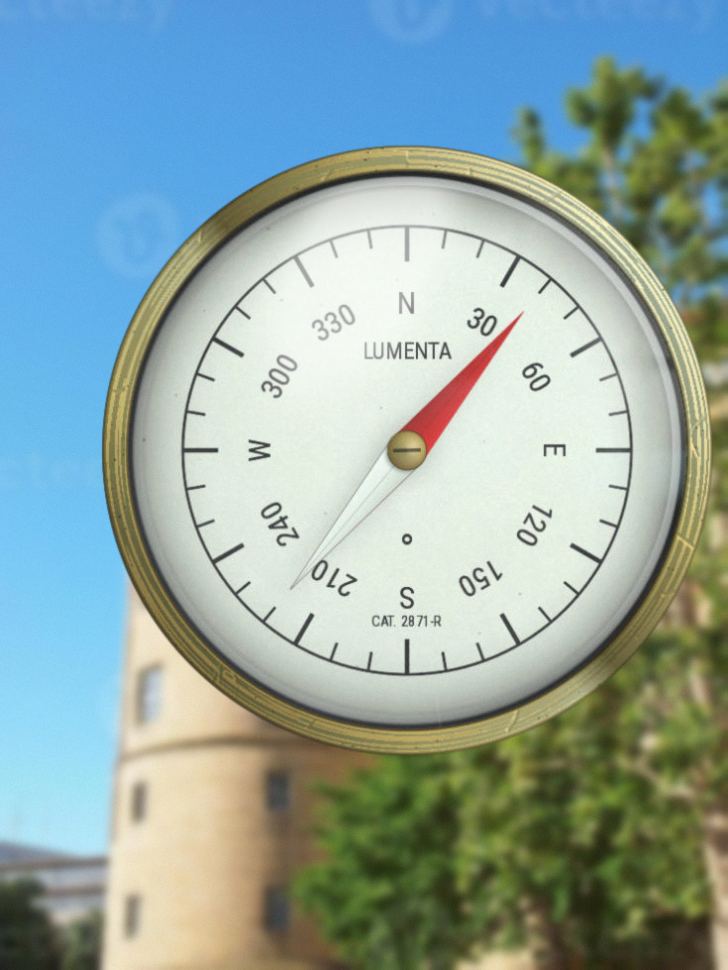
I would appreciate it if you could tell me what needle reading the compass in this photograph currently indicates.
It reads 40 °
